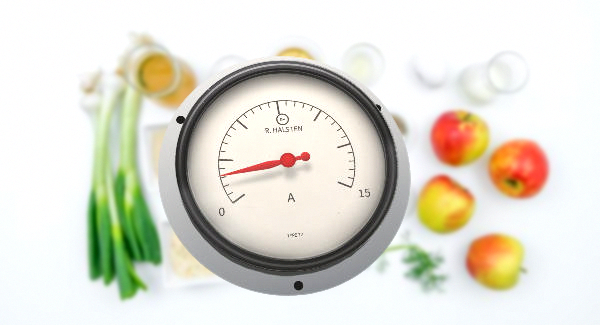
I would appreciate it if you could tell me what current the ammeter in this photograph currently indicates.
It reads 1.5 A
